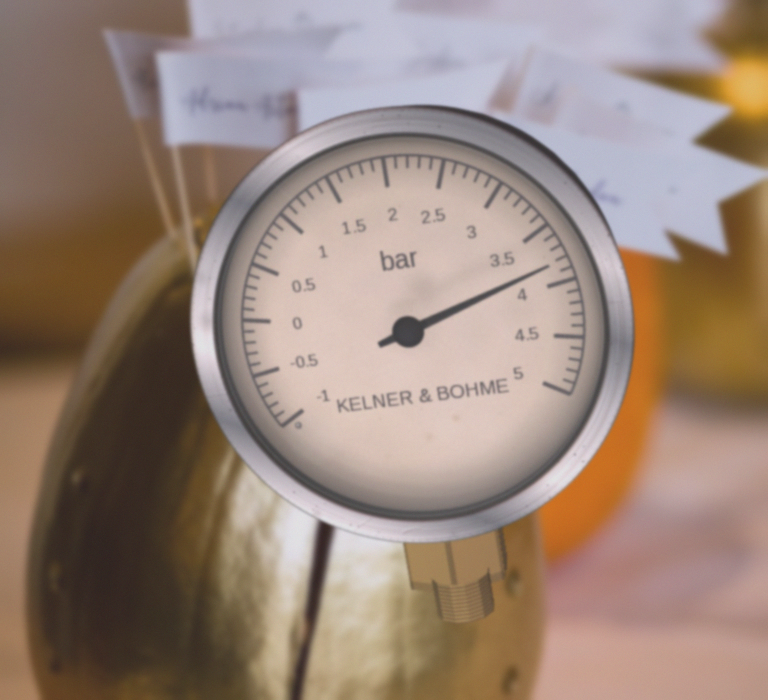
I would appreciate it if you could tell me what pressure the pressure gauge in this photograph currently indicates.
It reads 3.8 bar
